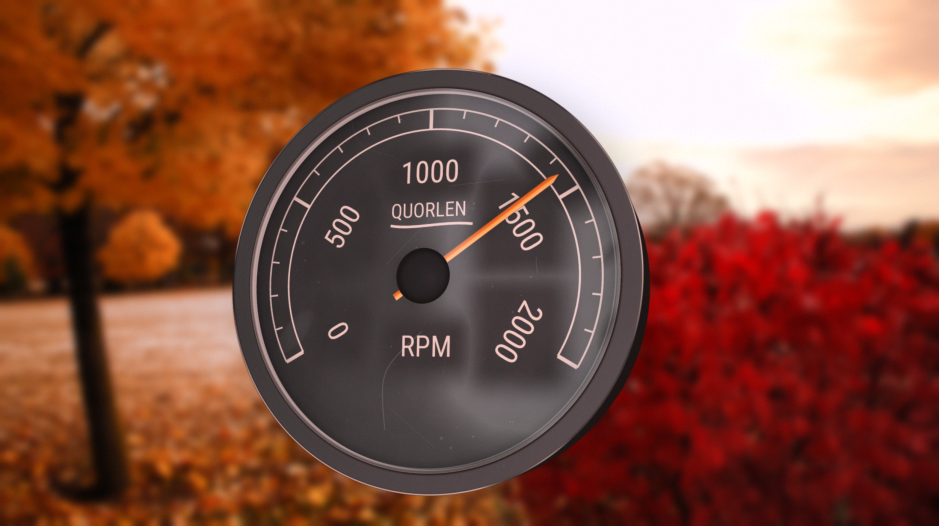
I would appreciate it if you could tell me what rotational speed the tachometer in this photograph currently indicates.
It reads 1450 rpm
